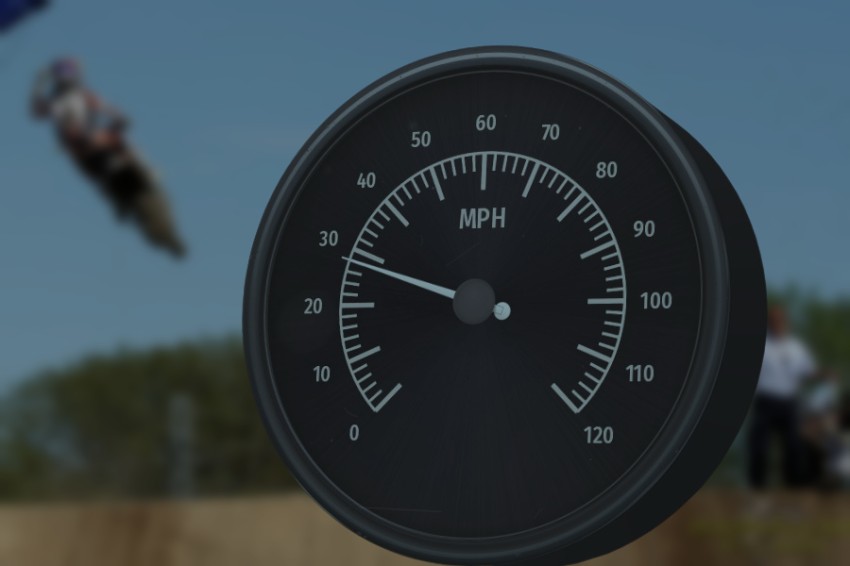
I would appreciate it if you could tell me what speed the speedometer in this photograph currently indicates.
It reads 28 mph
